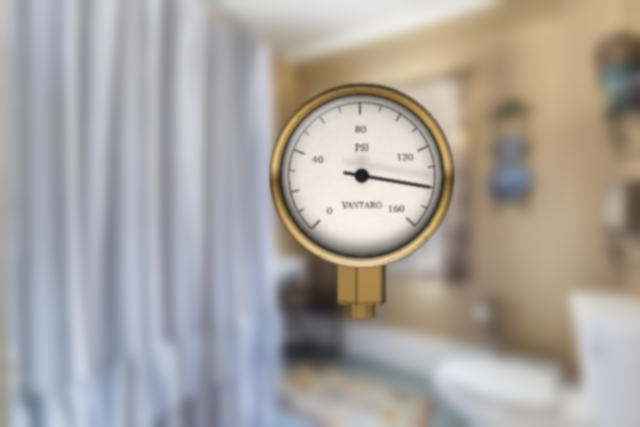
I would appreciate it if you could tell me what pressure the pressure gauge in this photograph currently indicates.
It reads 140 psi
